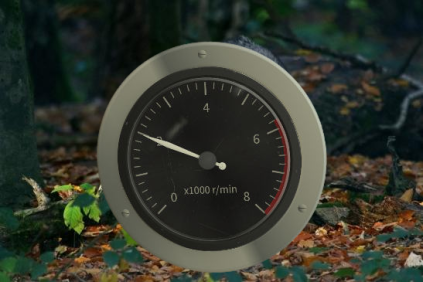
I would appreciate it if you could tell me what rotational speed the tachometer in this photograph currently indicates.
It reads 2000 rpm
